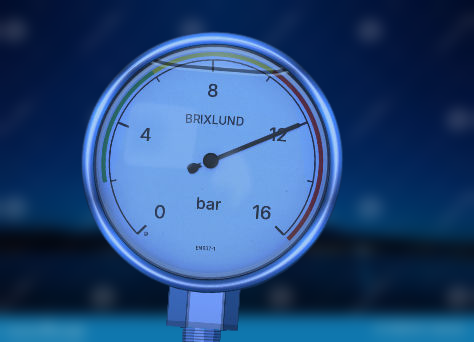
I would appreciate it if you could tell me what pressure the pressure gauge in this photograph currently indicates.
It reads 12 bar
